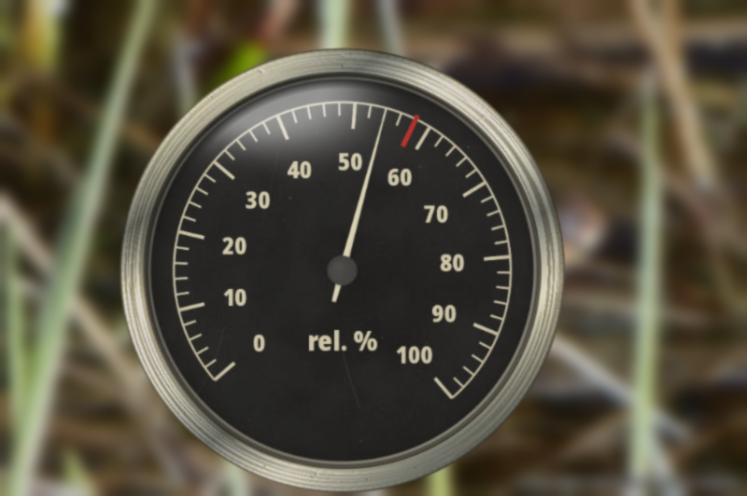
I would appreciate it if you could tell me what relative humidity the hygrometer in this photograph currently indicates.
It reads 54 %
